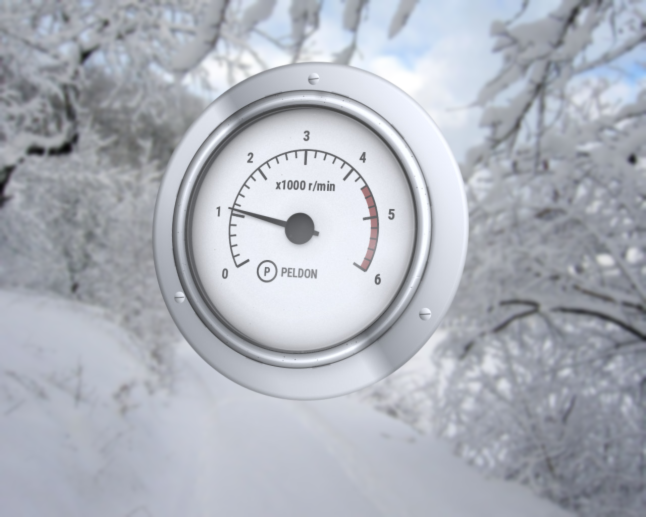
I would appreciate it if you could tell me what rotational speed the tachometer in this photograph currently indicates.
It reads 1100 rpm
